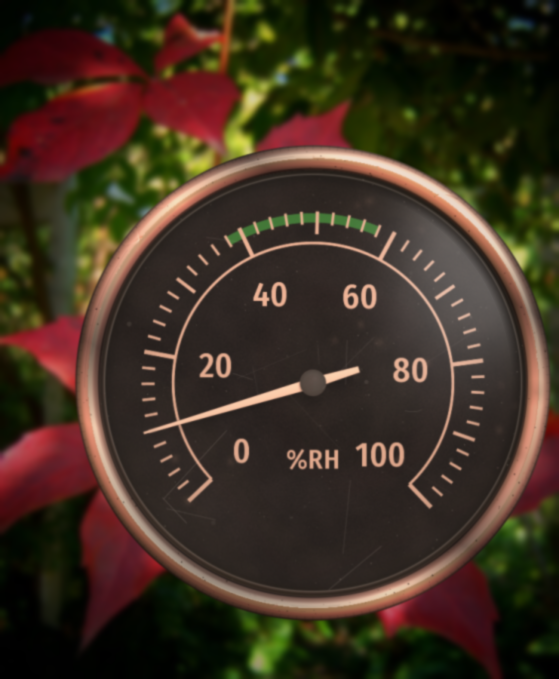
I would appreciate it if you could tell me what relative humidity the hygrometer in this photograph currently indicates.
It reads 10 %
